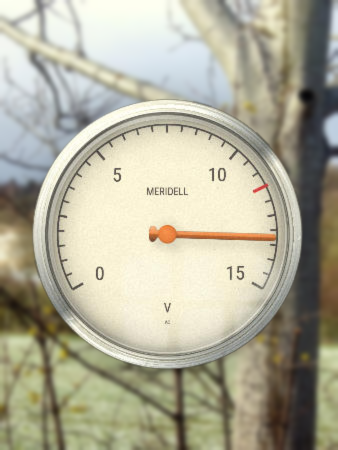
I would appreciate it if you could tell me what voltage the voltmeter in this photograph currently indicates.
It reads 13.25 V
